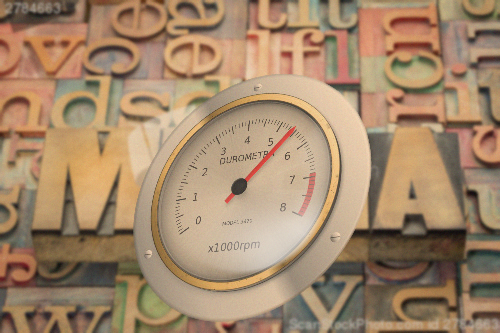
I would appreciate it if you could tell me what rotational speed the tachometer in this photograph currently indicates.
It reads 5500 rpm
